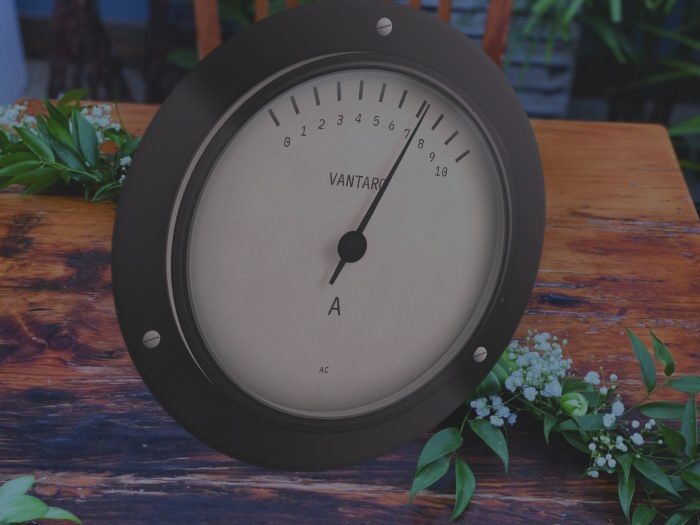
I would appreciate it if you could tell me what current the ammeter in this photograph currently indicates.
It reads 7 A
